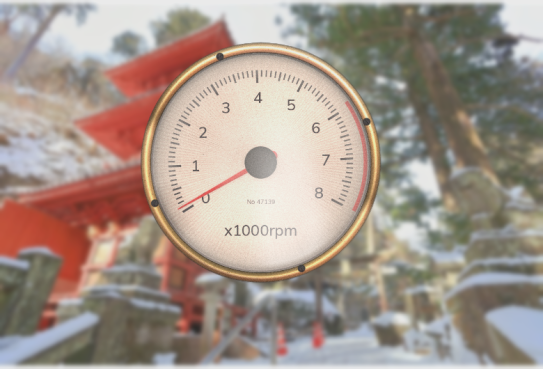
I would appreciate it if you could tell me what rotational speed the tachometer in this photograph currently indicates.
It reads 100 rpm
